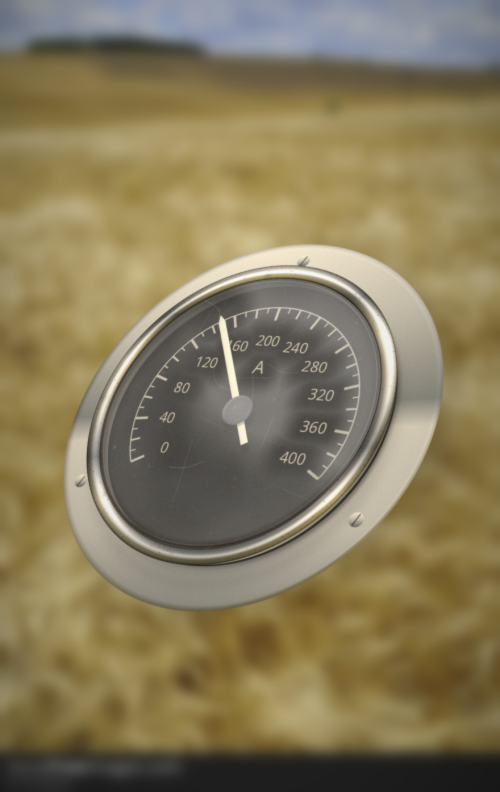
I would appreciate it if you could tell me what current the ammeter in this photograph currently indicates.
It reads 150 A
